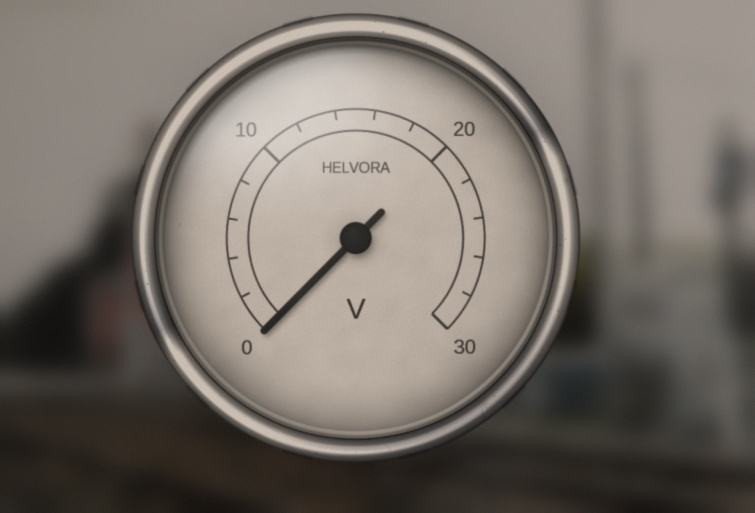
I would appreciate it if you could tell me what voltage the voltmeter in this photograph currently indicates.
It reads 0 V
